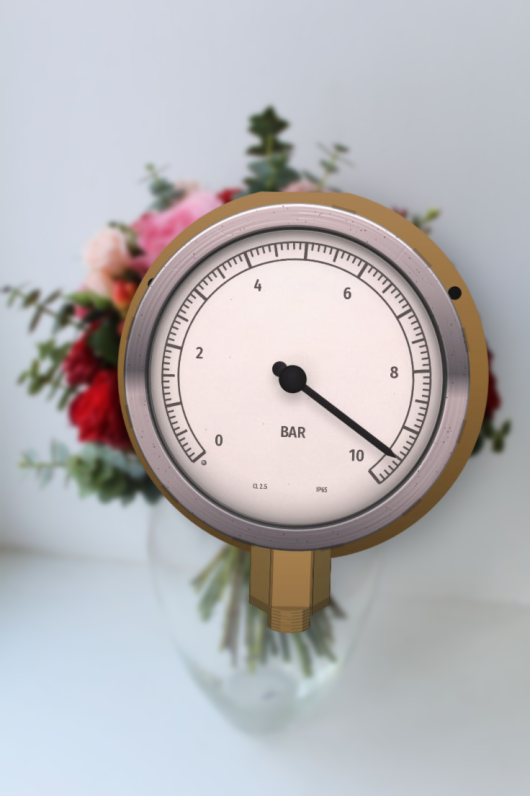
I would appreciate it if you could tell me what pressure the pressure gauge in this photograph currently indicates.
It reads 9.5 bar
